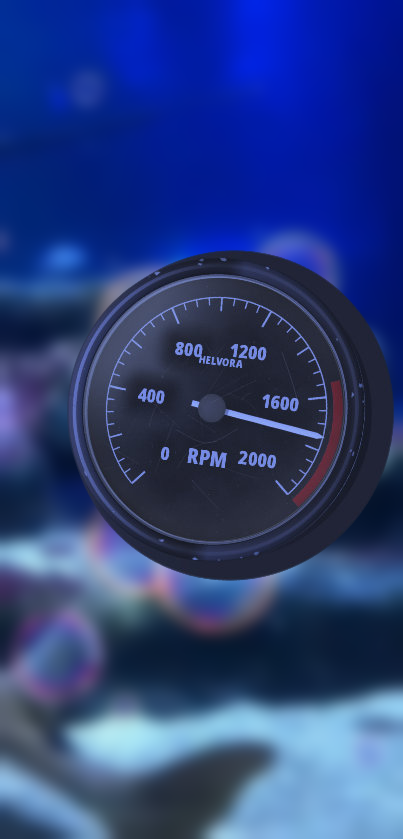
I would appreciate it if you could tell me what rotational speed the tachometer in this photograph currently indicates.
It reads 1750 rpm
